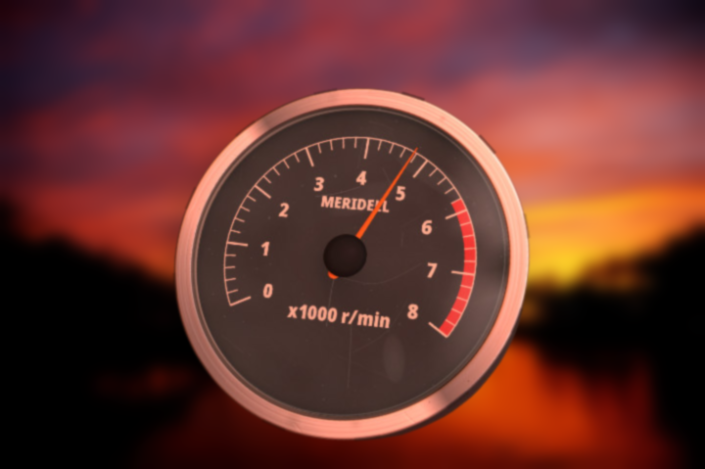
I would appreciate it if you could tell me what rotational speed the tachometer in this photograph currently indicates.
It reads 4800 rpm
